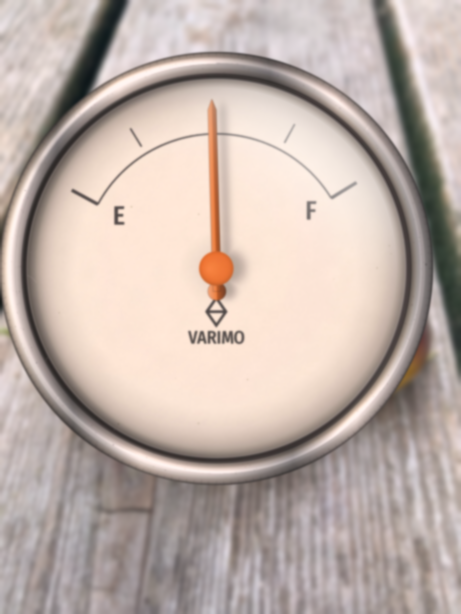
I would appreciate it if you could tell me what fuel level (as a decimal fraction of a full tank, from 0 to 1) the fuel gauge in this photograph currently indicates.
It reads 0.5
